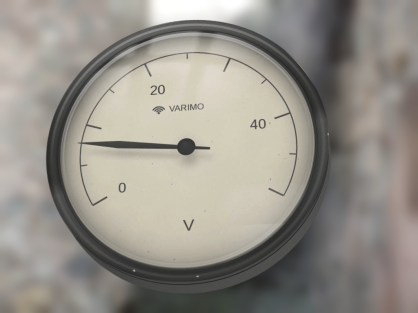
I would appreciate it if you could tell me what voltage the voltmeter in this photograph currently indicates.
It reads 7.5 V
